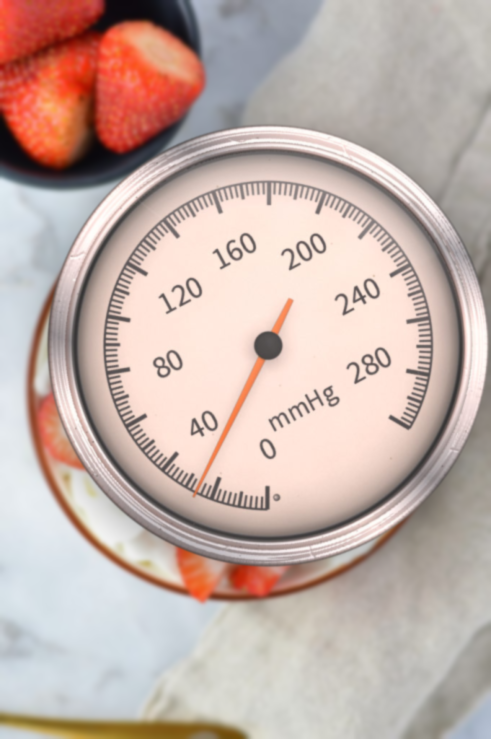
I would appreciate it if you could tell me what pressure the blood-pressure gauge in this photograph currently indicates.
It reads 26 mmHg
